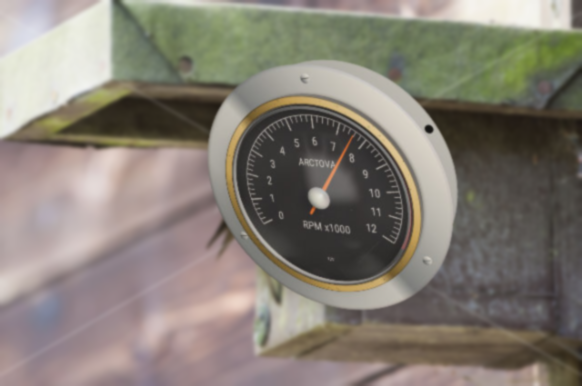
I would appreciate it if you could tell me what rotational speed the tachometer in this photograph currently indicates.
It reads 7600 rpm
